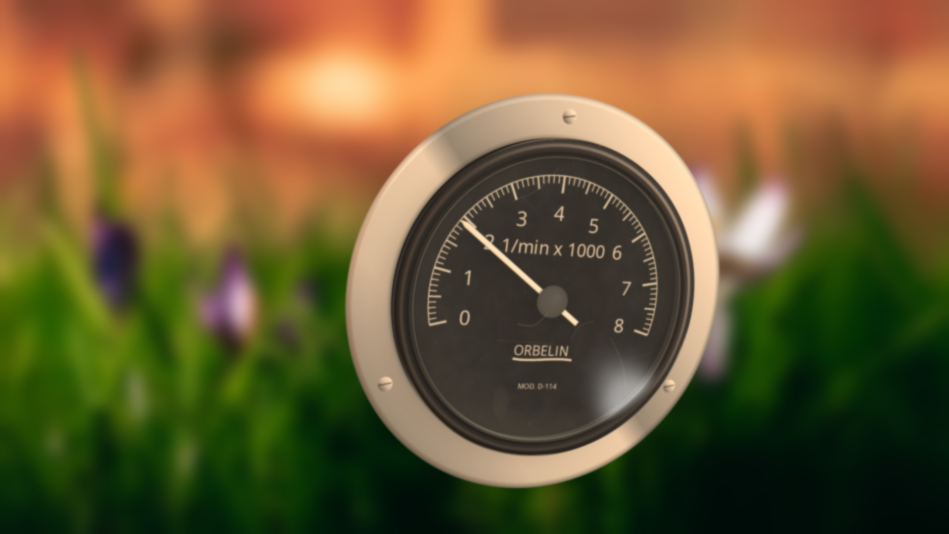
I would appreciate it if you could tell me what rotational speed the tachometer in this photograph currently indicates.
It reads 1900 rpm
